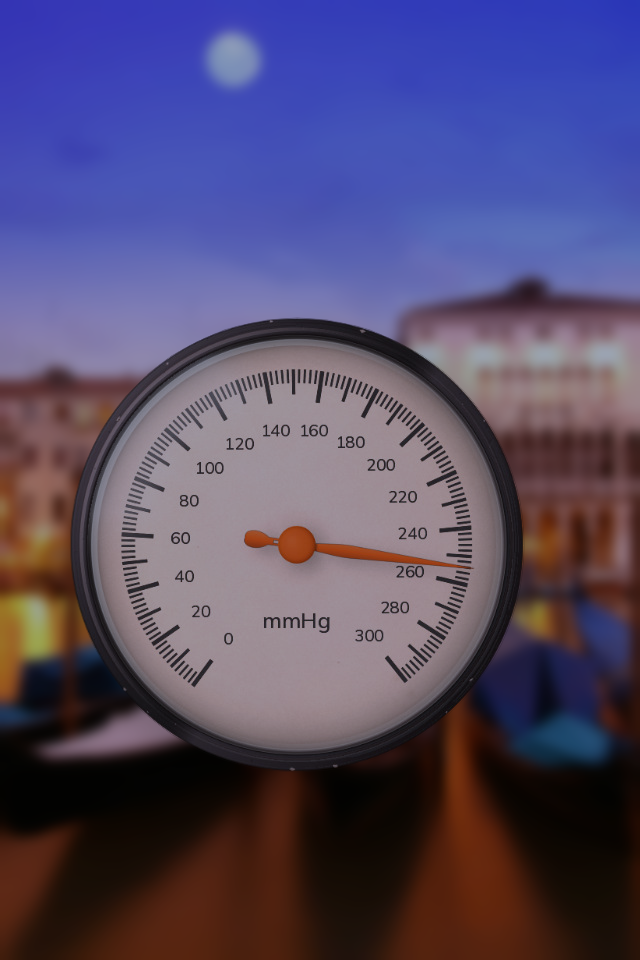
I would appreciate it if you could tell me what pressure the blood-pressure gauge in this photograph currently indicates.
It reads 254 mmHg
